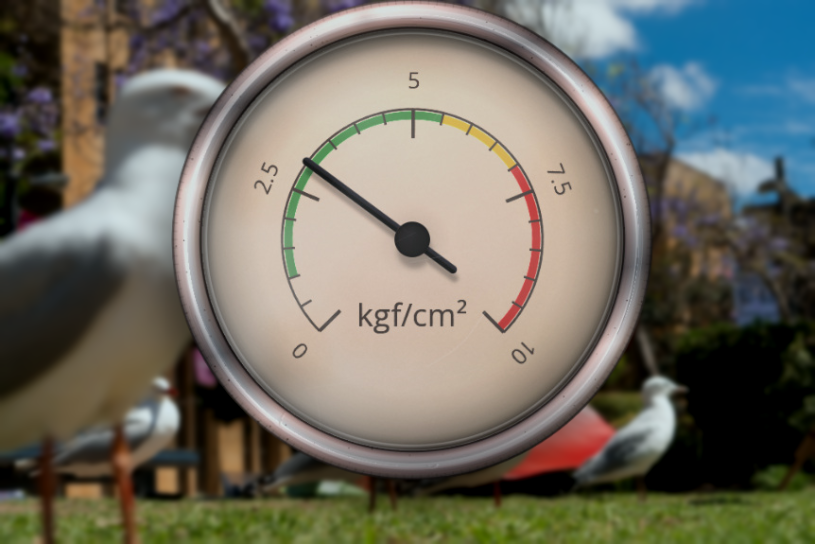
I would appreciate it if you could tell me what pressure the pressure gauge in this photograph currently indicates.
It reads 3 kg/cm²
